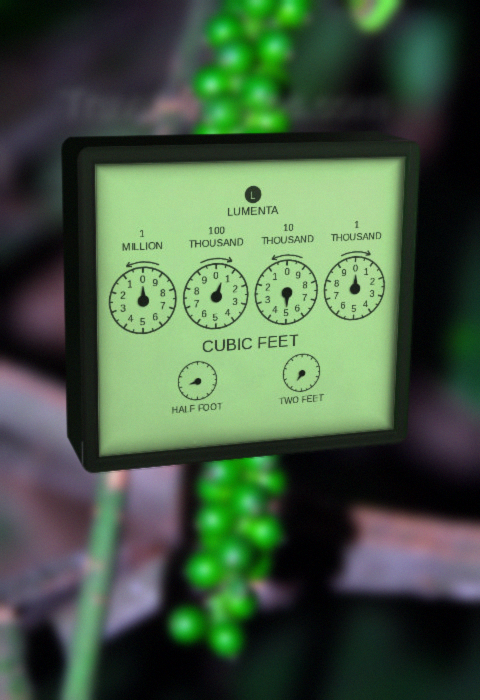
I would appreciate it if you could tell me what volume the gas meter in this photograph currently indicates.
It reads 5000 ft³
